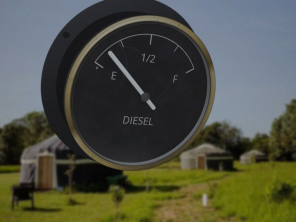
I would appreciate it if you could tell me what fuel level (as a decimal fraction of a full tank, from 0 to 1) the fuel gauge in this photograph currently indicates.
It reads 0.125
